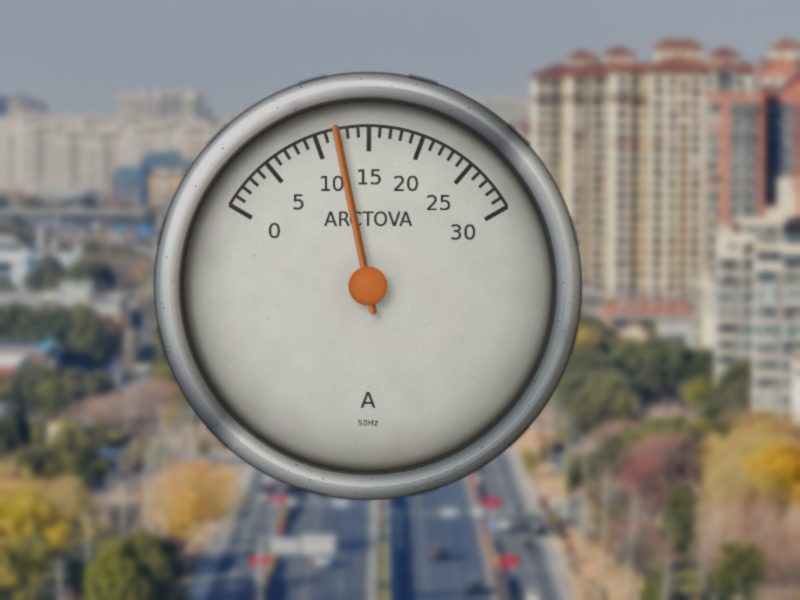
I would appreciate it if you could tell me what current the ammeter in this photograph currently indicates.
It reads 12 A
